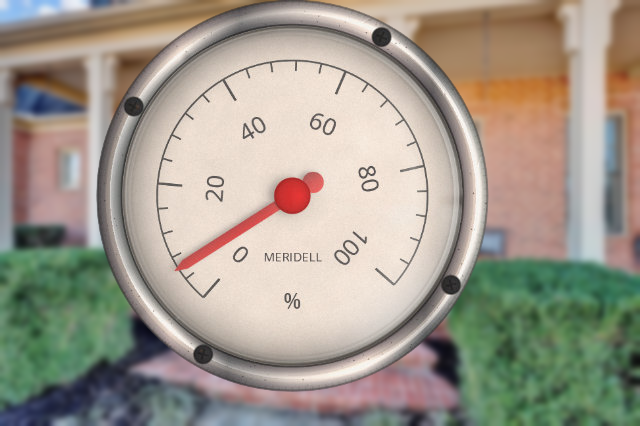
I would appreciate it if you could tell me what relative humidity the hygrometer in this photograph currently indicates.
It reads 6 %
